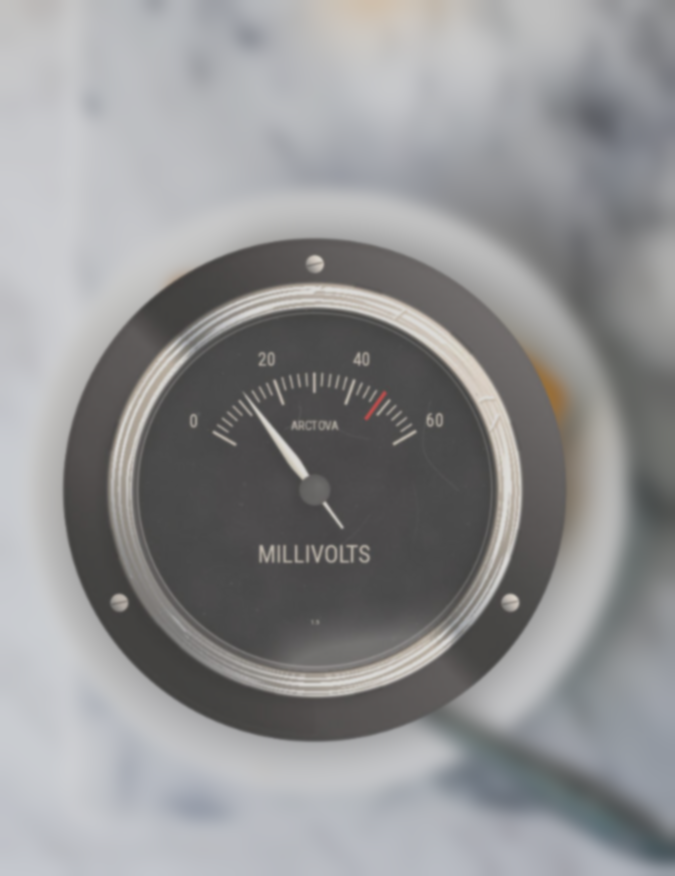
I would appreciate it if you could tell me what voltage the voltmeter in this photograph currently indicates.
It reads 12 mV
